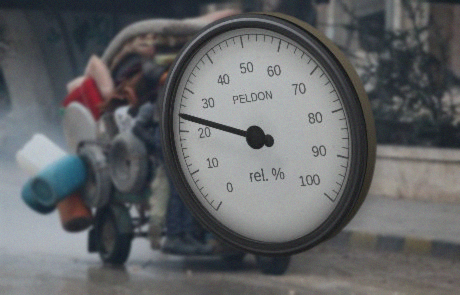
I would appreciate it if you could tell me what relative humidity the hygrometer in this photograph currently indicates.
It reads 24 %
